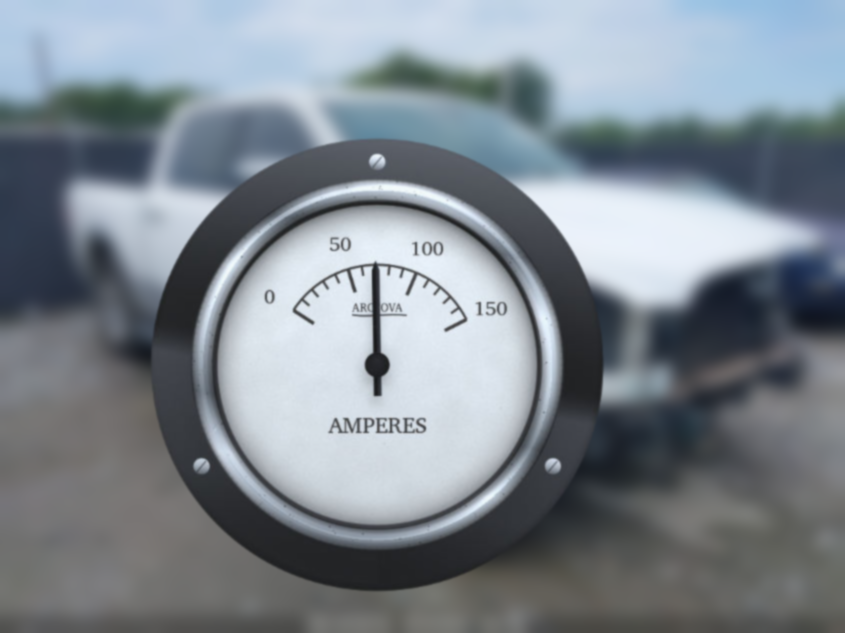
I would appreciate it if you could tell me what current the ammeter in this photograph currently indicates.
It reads 70 A
